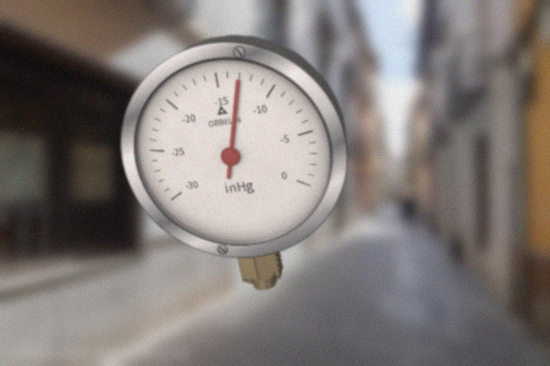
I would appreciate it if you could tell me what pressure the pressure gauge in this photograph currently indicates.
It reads -13 inHg
